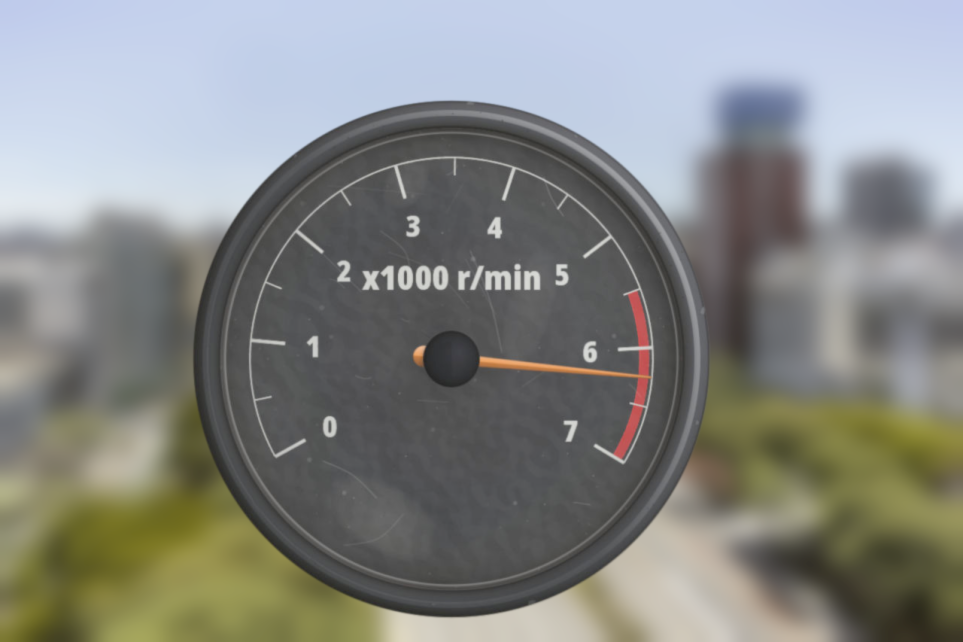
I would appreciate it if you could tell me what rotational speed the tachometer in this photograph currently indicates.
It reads 6250 rpm
